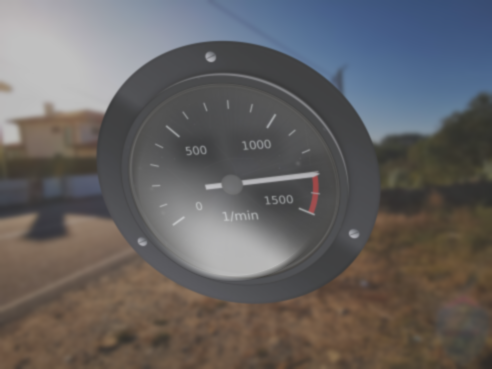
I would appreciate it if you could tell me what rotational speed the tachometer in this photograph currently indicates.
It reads 1300 rpm
